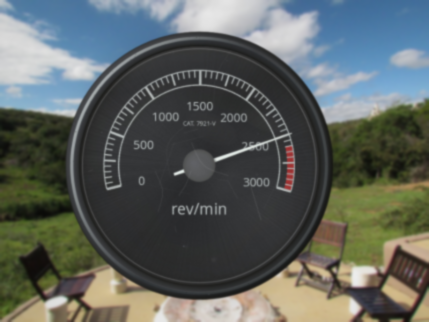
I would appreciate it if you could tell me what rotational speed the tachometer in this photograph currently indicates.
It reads 2500 rpm
